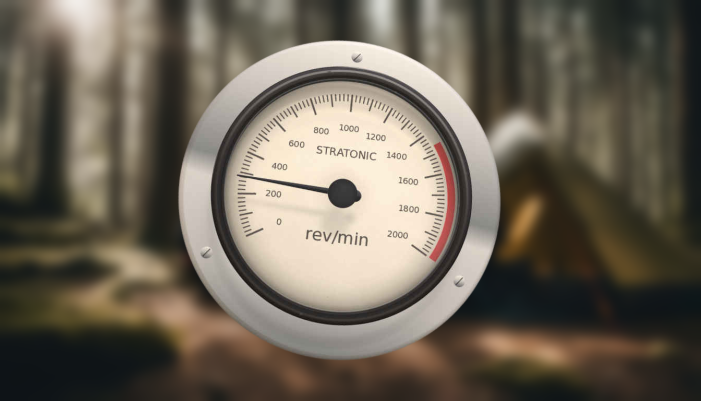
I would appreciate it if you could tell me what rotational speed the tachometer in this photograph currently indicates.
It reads 280 rpm
